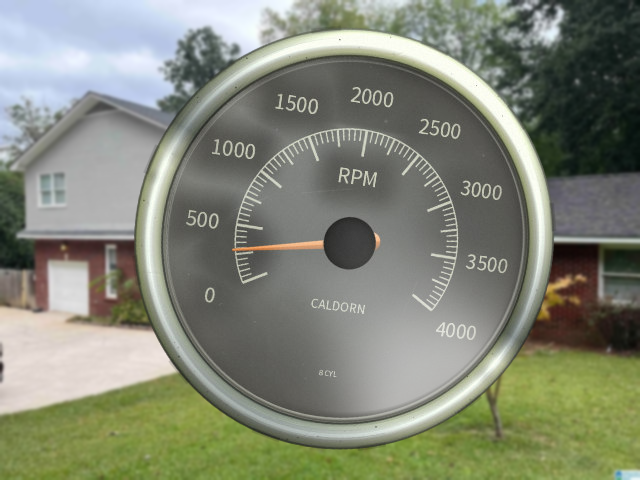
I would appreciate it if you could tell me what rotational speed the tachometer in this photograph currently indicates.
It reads 300 rpm
